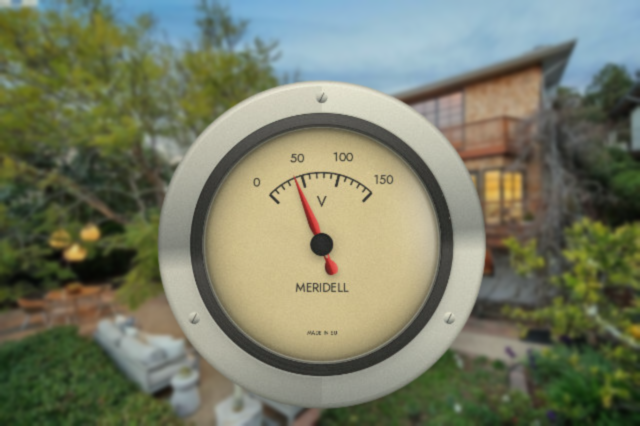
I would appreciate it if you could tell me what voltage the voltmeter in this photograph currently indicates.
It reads 40 V
